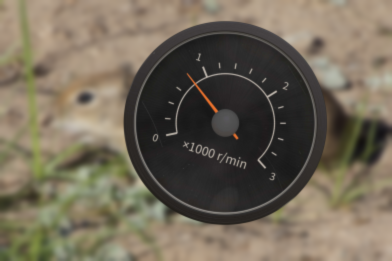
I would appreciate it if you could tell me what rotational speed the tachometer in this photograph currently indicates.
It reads 800 rpm
